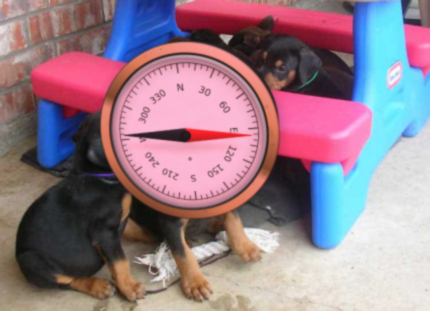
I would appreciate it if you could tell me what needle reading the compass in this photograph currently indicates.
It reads 95 °
